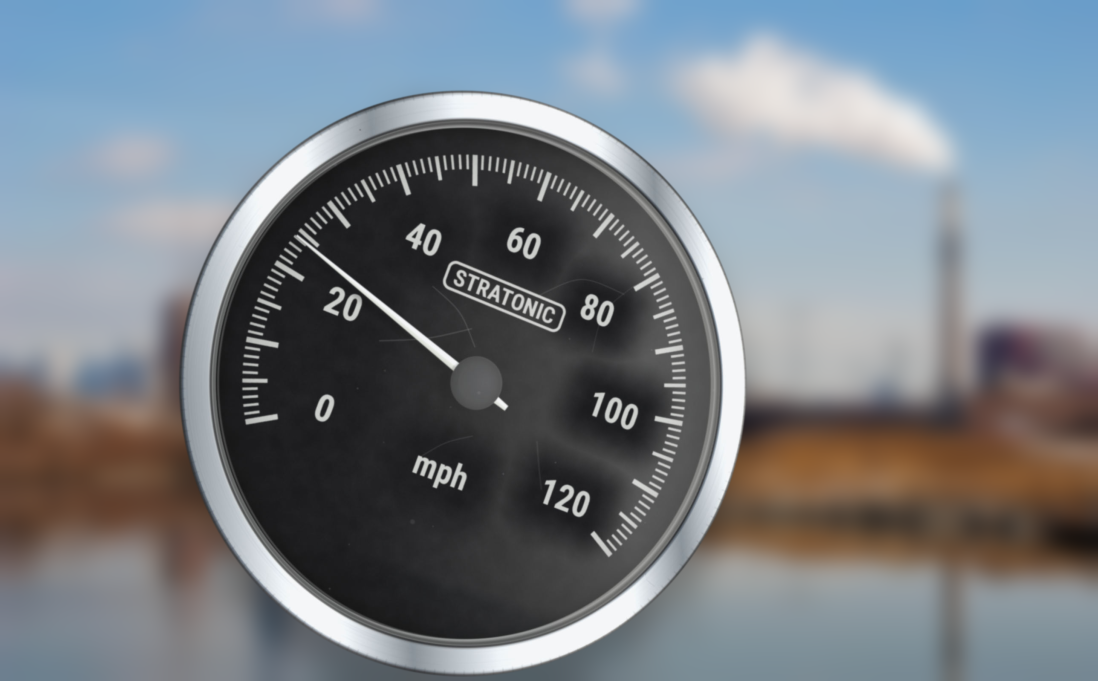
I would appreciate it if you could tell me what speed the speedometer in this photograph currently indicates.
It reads 24 mph
